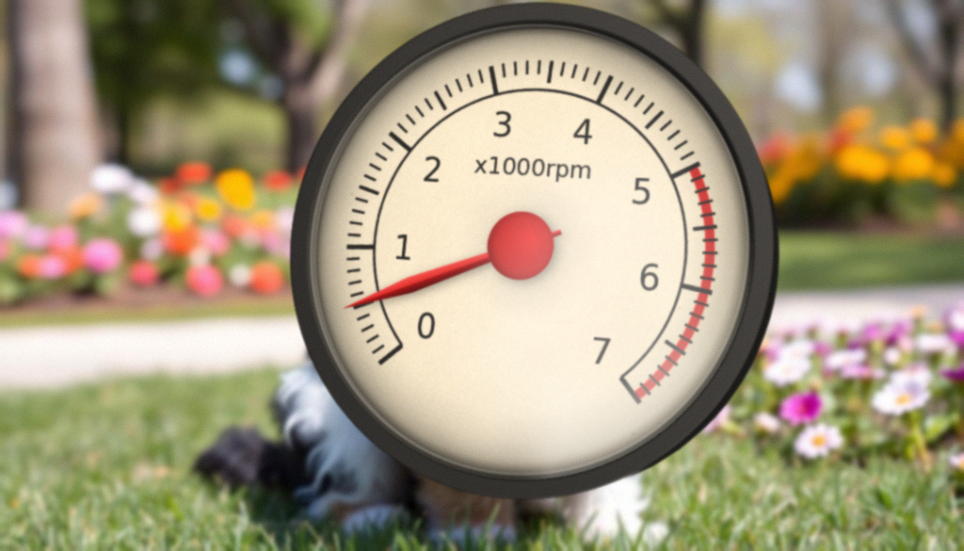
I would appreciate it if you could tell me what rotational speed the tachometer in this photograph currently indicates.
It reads 500 rpm
